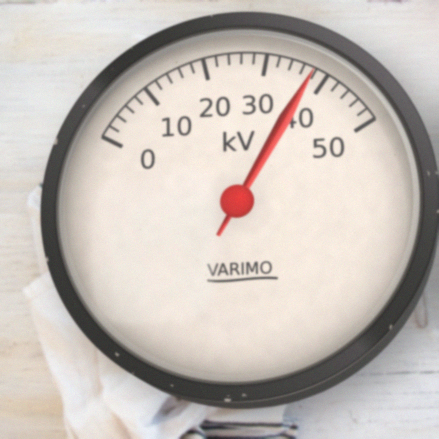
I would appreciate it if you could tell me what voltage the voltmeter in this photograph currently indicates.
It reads 38 kV
